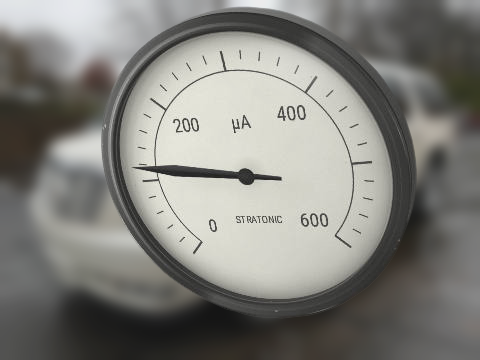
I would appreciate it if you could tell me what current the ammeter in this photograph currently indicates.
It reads 120 µA
